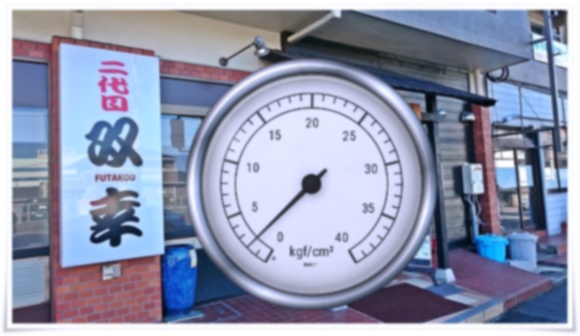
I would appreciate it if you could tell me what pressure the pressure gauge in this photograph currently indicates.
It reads 2 kg/cm²
